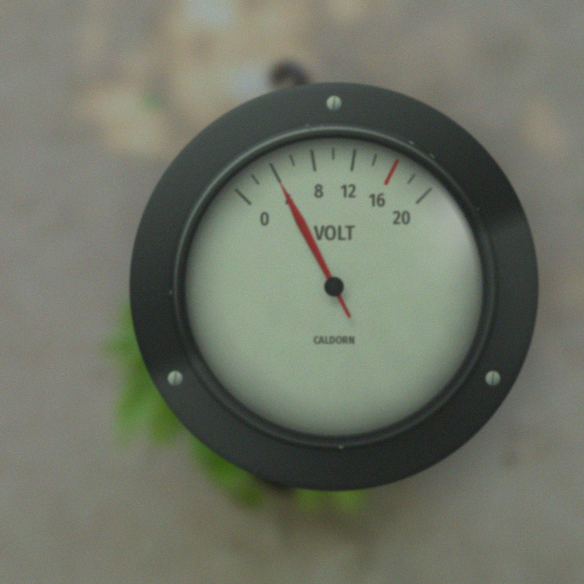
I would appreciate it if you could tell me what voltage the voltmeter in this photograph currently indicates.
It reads 4 V
